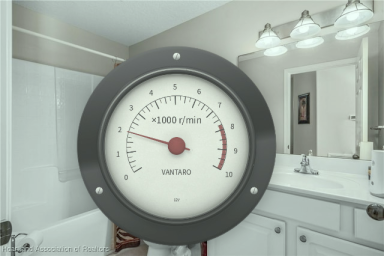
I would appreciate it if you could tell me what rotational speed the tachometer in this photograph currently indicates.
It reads 2000 rpm
